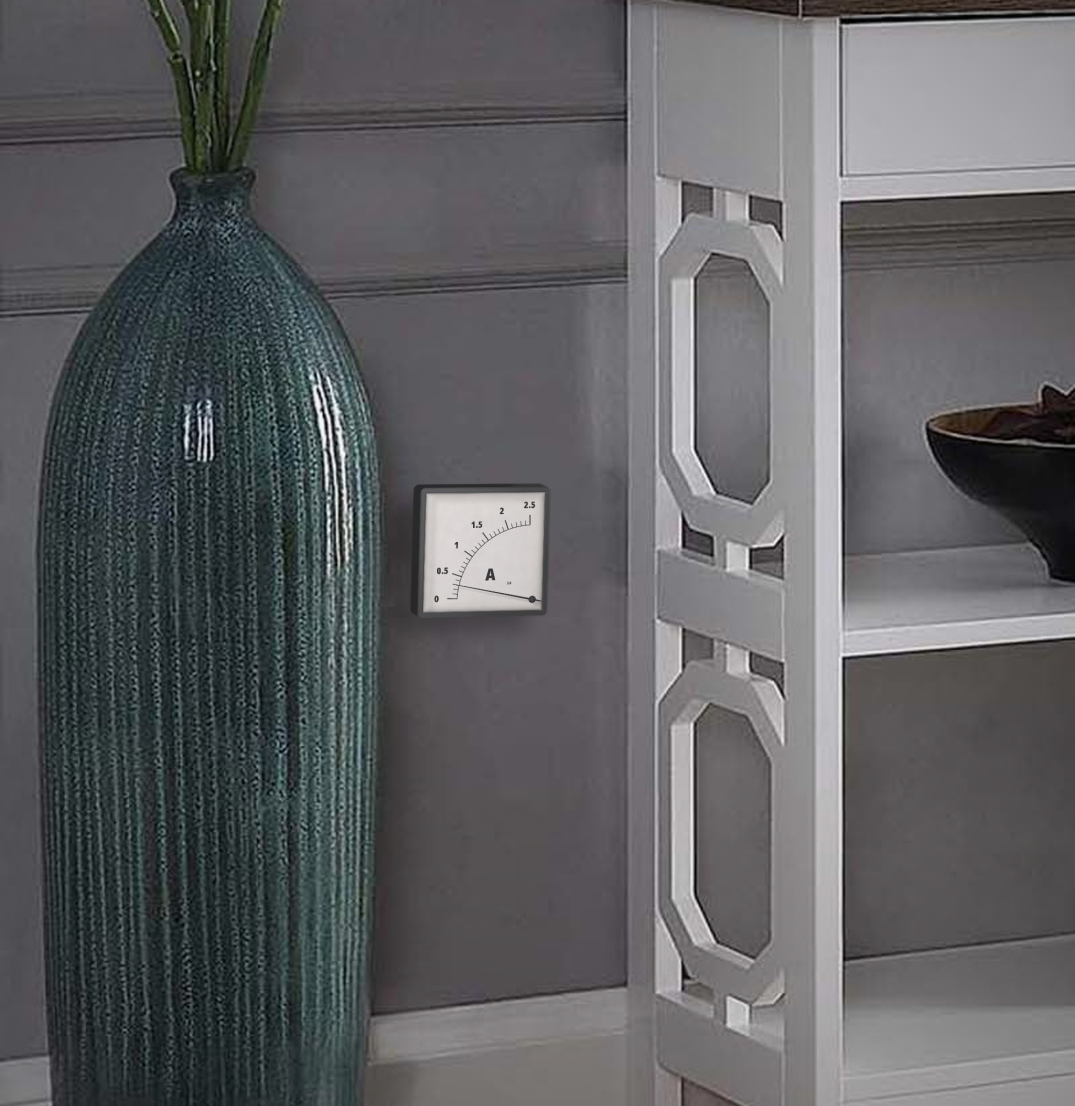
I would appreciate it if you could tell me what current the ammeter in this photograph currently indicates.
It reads 0.3 A
